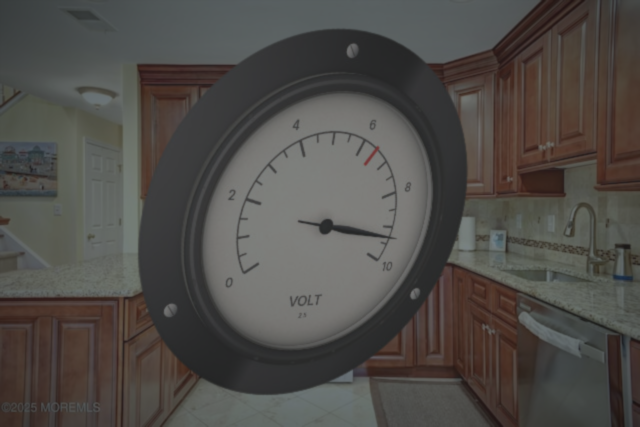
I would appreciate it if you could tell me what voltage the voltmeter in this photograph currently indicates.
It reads 9.25 V
